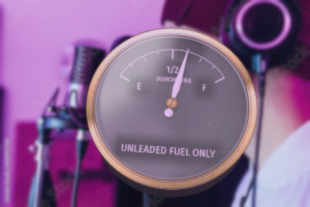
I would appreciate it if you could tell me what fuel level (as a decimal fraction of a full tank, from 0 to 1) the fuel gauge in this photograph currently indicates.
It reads 0.625
